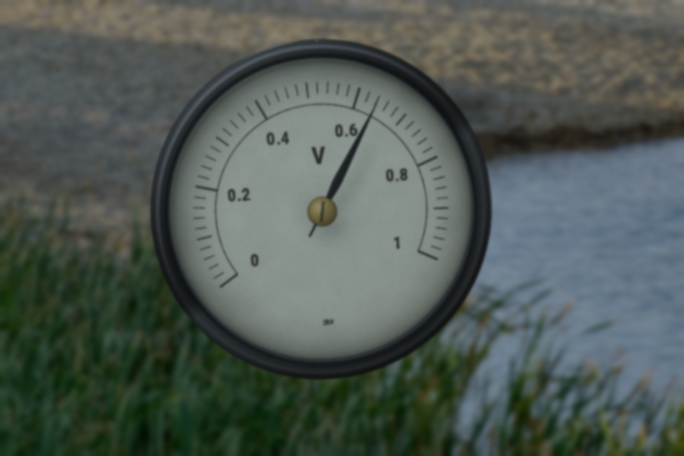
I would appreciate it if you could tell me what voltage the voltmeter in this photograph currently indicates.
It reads 0.64 V
